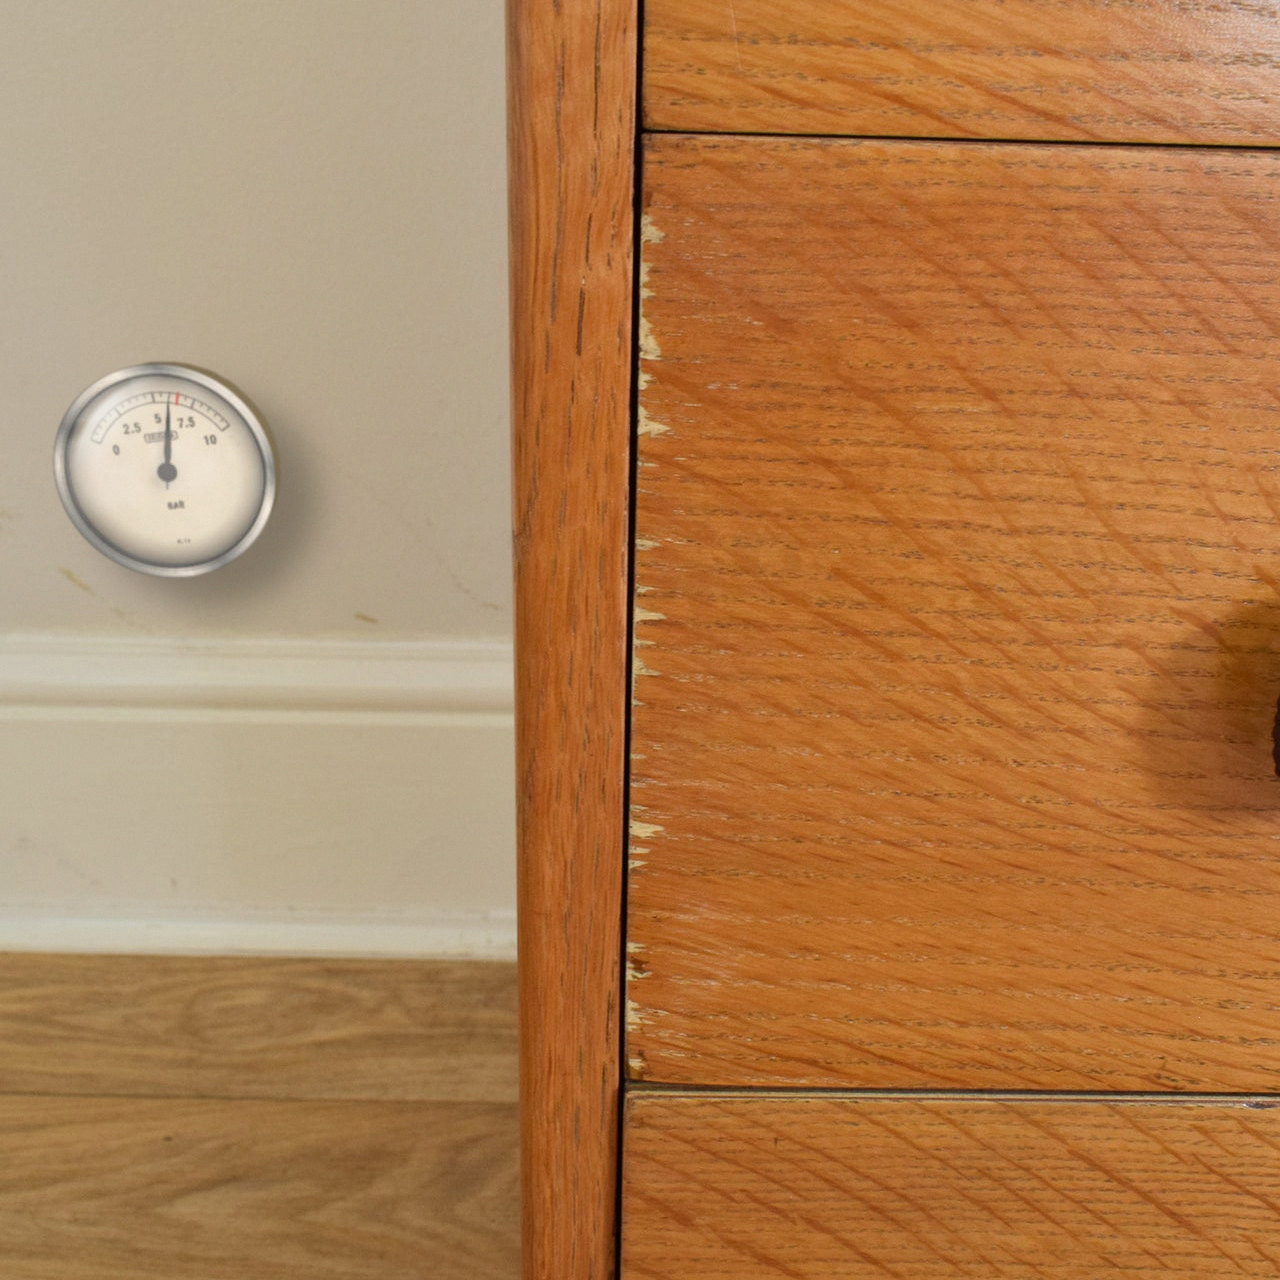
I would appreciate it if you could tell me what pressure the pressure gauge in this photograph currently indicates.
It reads 6 bar
